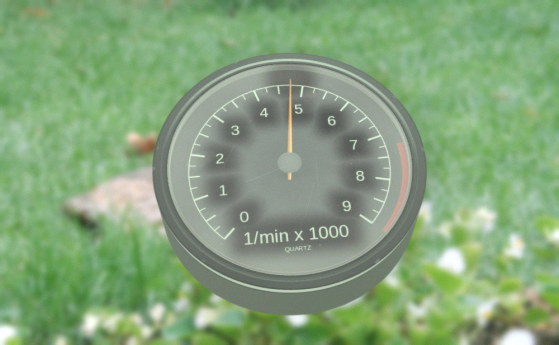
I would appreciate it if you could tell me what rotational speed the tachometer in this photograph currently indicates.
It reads 4750 rpm
